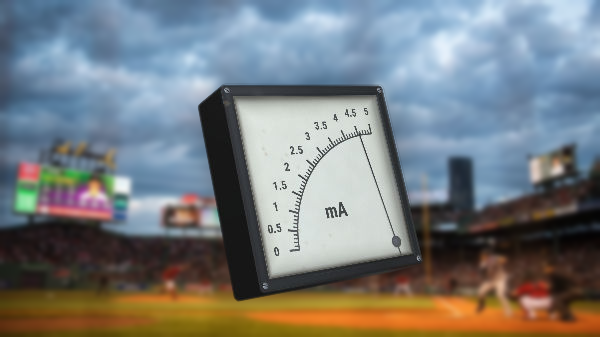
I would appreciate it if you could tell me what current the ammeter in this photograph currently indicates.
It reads 4.5 mA
